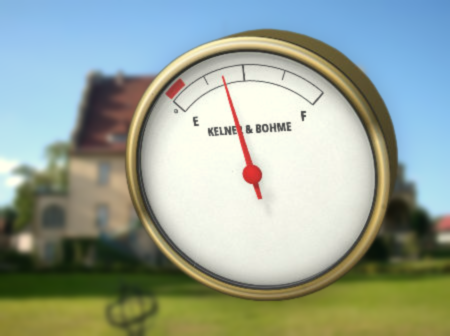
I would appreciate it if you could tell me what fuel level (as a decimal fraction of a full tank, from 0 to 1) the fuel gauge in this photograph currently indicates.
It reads 0.375
